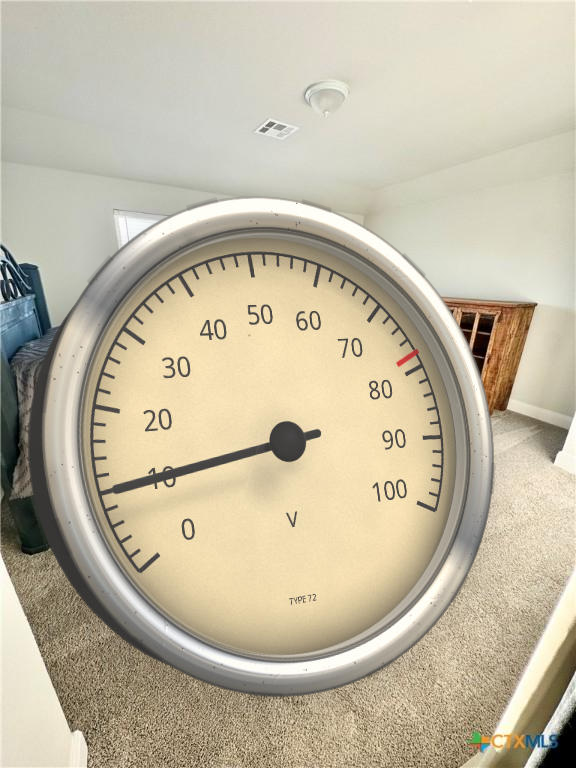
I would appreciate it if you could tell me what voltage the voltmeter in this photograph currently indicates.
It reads 10 V
